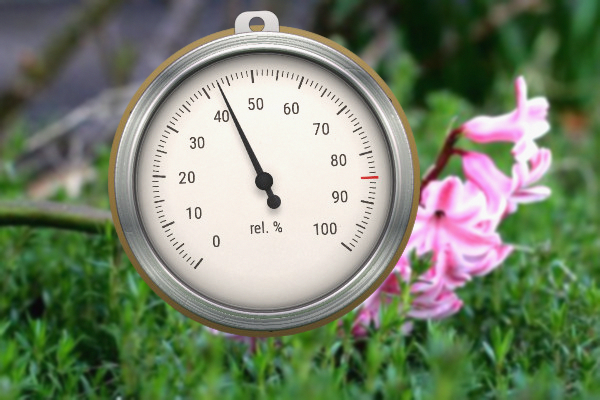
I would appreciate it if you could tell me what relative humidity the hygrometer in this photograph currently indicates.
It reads 43 %
